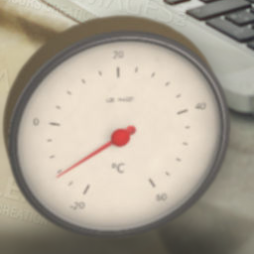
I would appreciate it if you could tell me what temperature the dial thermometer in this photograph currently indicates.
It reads -12 °C
